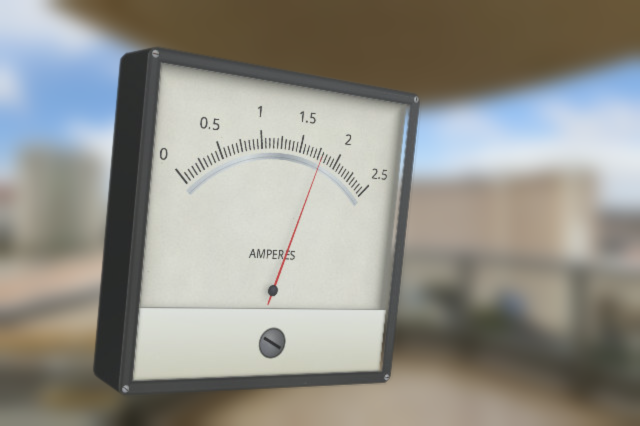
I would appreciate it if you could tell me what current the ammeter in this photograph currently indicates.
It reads 1.75 A
